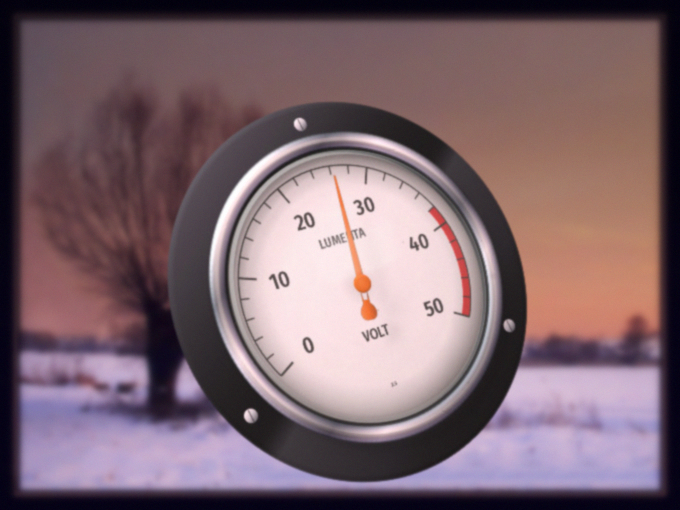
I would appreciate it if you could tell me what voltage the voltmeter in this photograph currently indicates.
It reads 26 V
